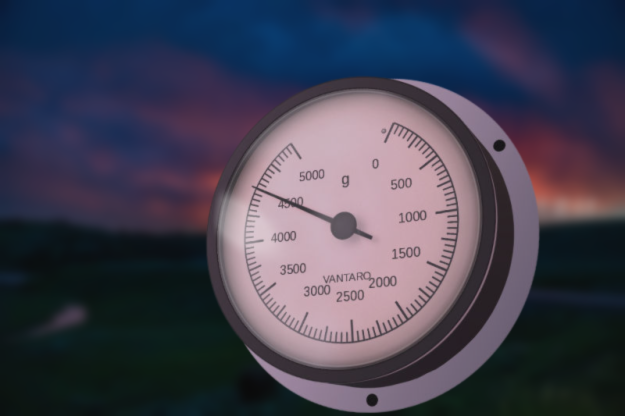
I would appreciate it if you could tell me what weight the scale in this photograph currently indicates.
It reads 4500 g
